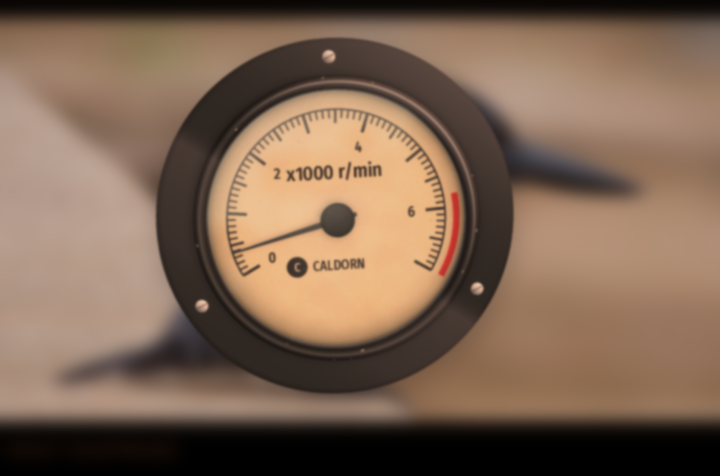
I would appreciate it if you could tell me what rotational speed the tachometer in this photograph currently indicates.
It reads 400 rpm
